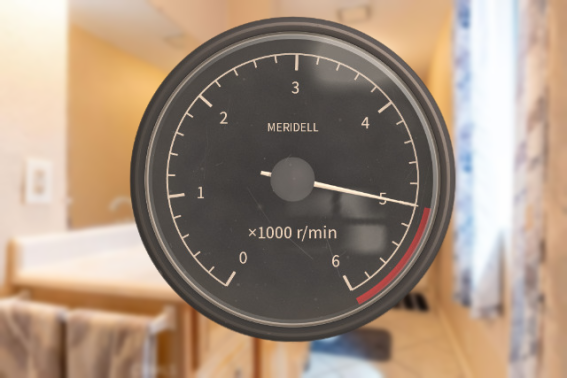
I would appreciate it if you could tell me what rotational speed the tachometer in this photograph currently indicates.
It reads 5000 rpm
